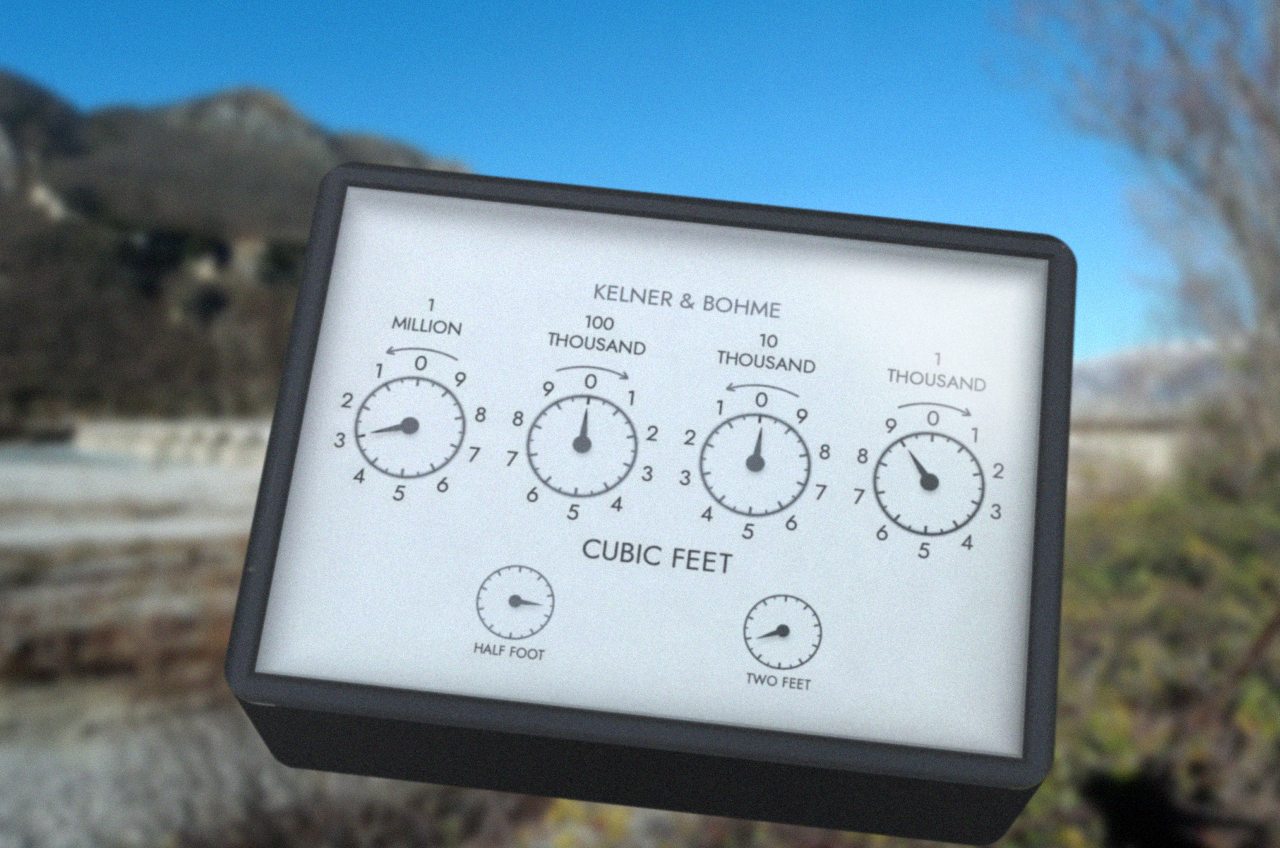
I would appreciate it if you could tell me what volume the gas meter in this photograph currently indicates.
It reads 299900 ft³
